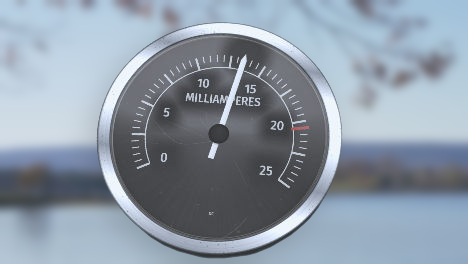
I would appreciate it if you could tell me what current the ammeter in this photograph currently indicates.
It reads 13.5 mA
